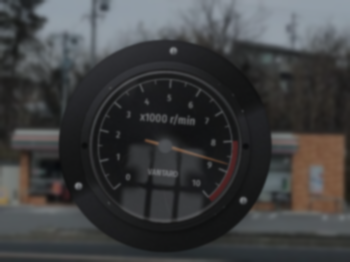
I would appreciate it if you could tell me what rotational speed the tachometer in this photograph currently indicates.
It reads 8750 rpm
